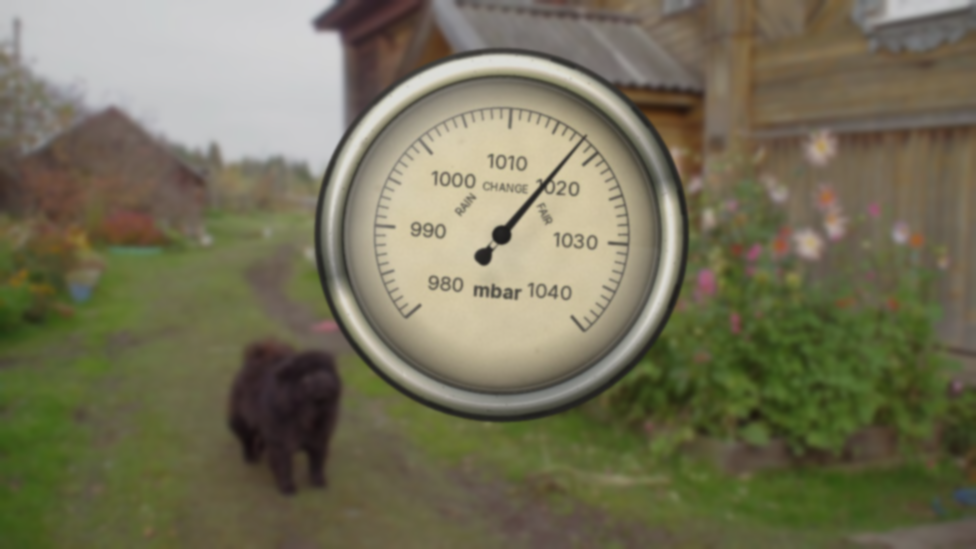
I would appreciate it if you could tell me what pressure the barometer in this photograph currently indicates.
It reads 1018 mbar
